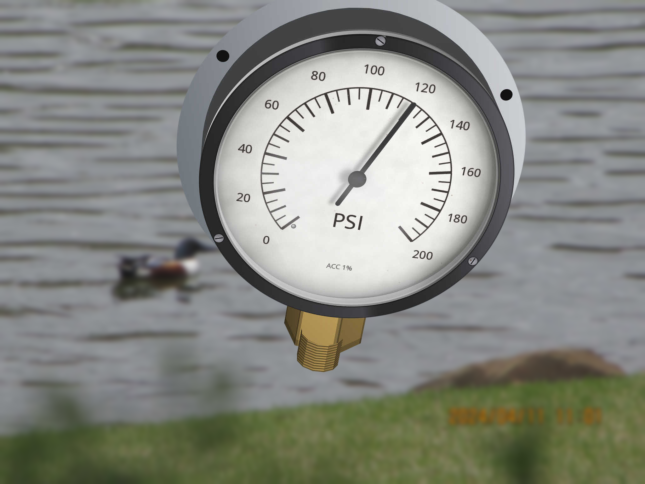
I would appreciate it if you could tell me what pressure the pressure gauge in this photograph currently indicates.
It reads 120 psi
